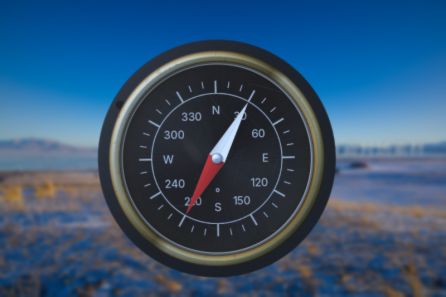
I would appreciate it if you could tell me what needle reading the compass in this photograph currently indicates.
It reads 210 °
